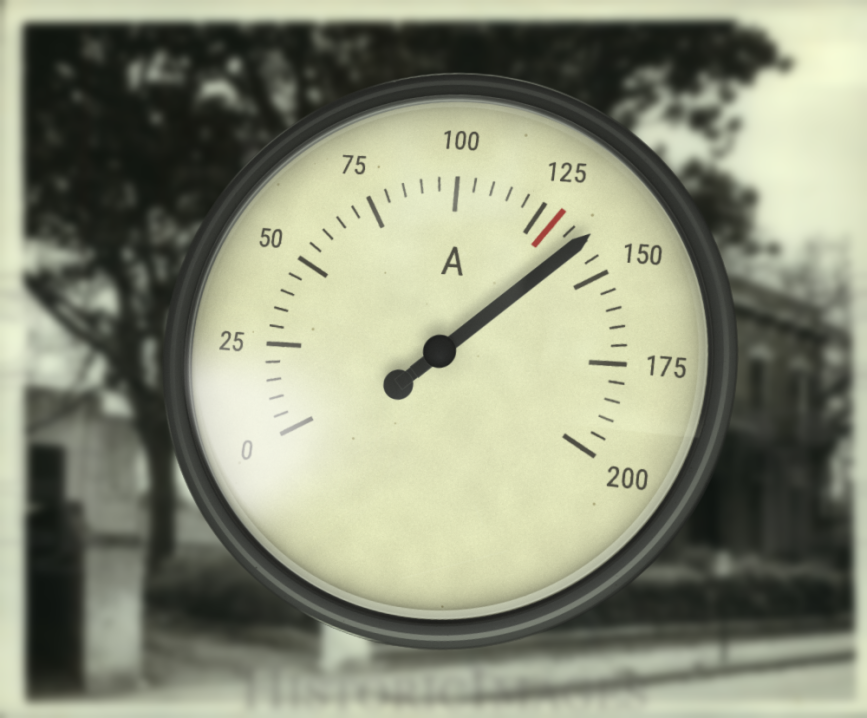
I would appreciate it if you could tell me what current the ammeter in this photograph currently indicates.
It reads 140 A
